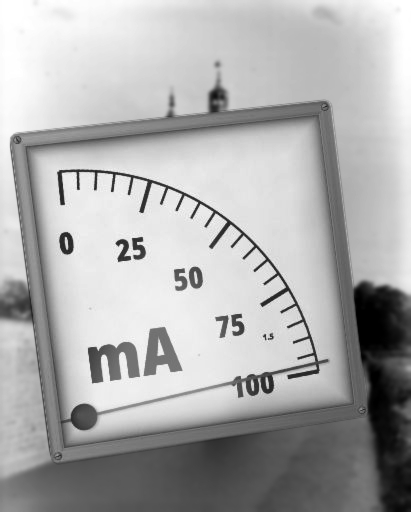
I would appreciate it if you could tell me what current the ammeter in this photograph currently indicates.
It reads 97.5 mA
